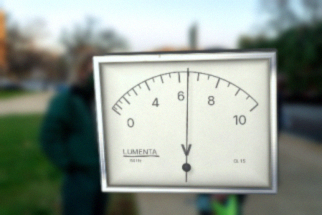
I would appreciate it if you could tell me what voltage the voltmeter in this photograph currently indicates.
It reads 6.5 V
